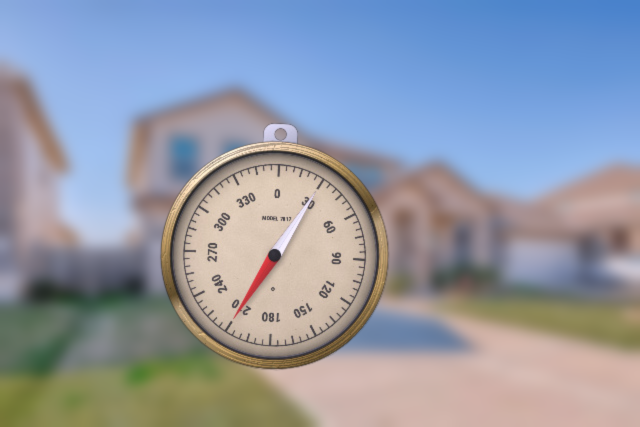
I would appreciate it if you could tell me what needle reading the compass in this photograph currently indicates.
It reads 210 °
